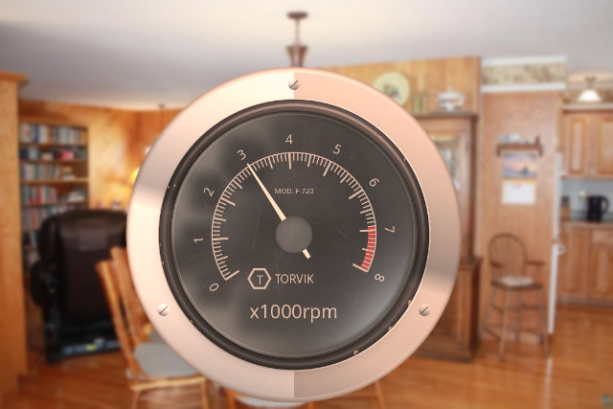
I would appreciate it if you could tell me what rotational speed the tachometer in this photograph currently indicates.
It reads 3000 rpm
